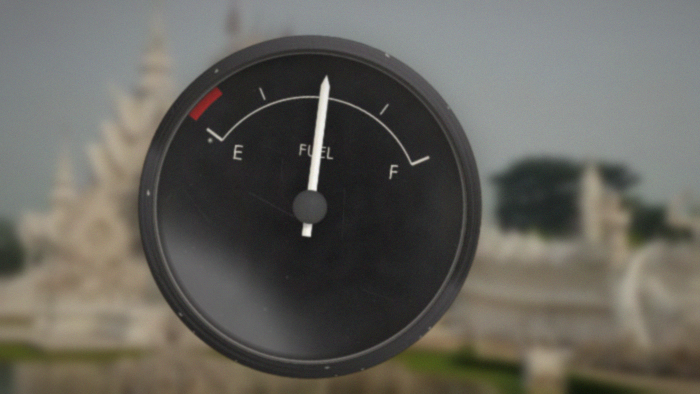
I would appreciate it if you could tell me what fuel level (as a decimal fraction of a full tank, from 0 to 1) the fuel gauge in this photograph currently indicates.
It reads 0.5
